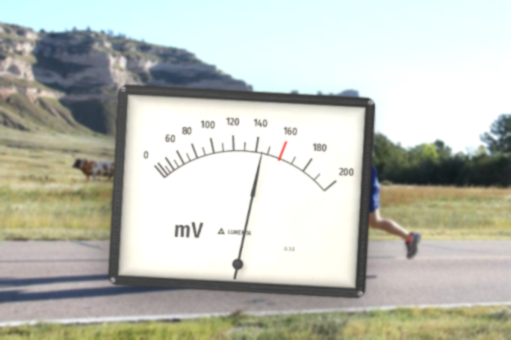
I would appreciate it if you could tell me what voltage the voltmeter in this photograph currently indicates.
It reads 145 mV
